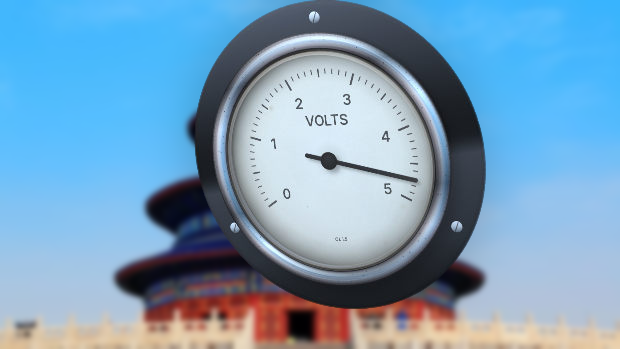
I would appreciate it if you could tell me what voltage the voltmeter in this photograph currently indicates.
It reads 4.7 V
